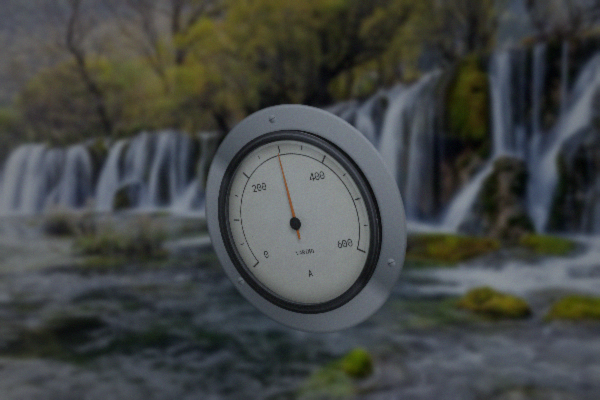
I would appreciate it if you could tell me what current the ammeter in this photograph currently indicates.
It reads 300 A
